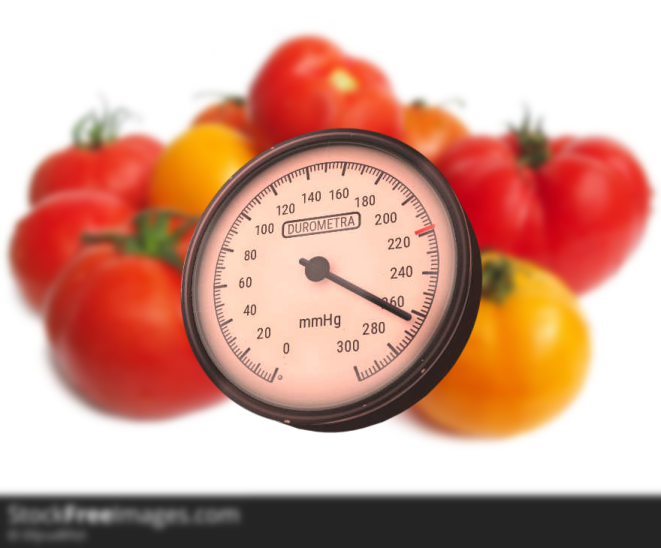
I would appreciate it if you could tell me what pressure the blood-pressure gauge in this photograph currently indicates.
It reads 264 mmHg
